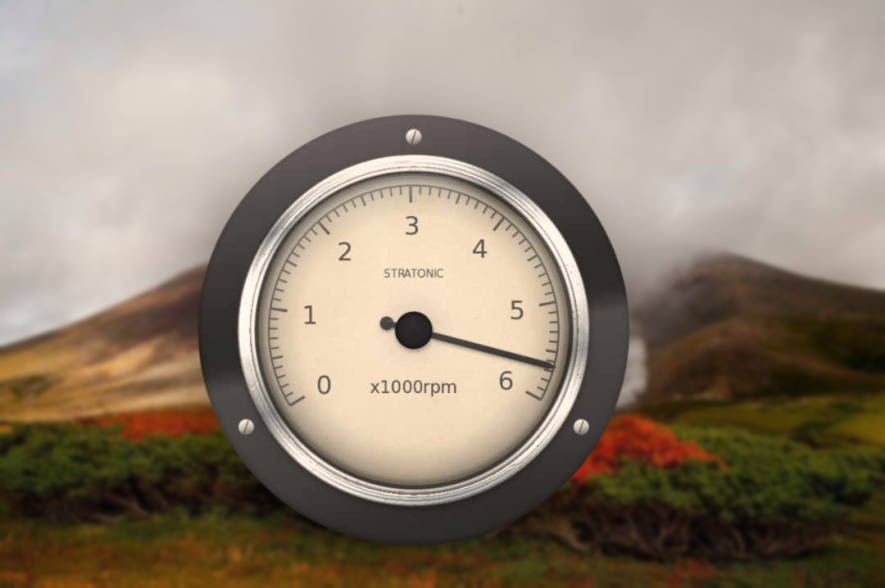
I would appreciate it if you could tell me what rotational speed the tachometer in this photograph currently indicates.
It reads 5650 rpm
